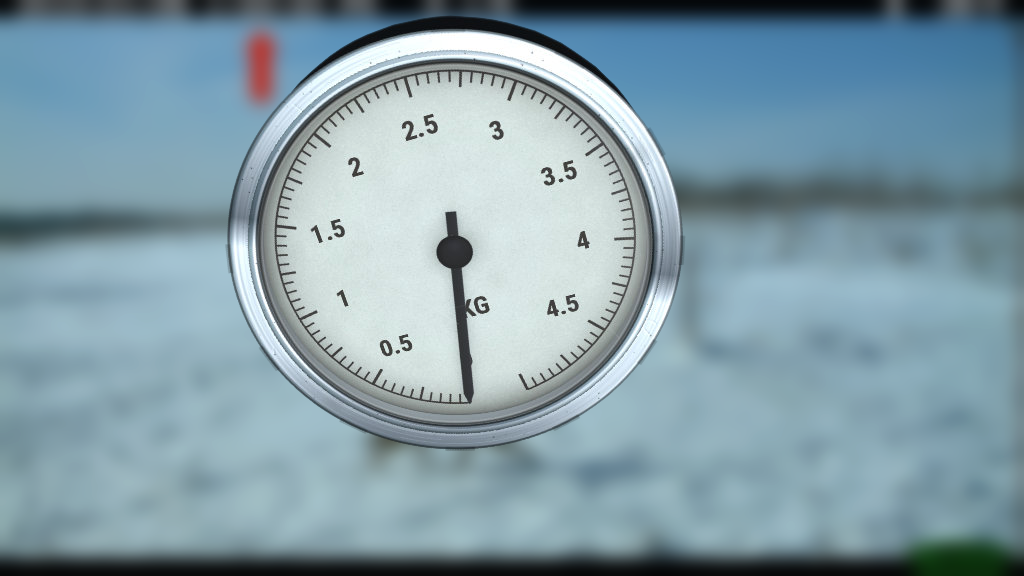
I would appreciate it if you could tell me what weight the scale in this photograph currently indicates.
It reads 0 kg
